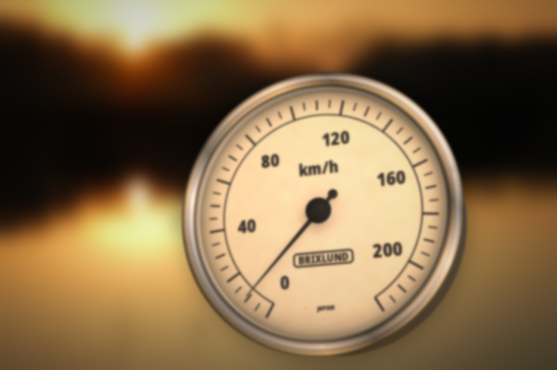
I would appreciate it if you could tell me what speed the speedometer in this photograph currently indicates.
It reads 10 km/h
